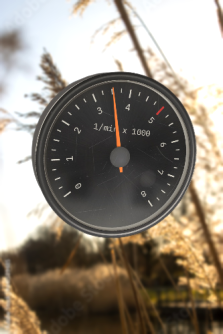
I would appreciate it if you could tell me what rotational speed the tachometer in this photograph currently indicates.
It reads 3500 rpm
